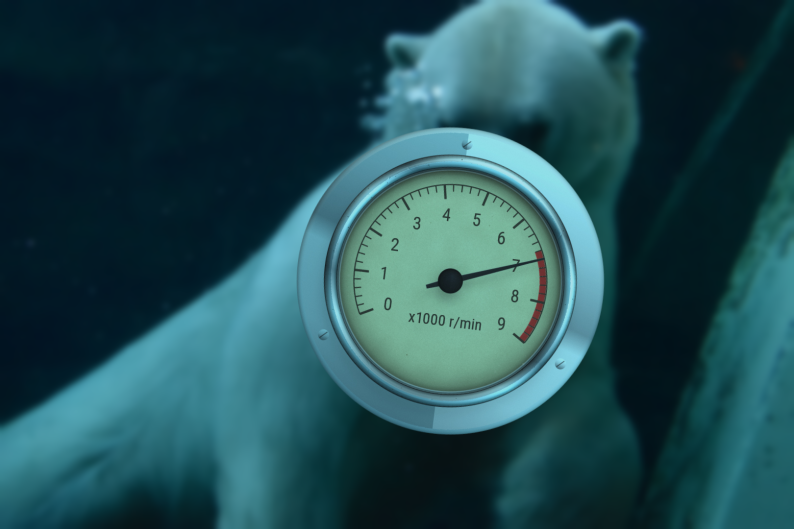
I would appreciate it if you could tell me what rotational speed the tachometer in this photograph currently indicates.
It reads 7000 rpm
